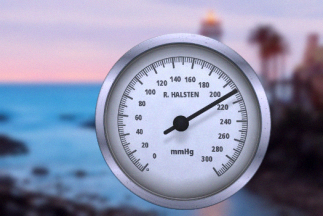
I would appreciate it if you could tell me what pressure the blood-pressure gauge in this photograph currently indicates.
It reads 210 mmHg
